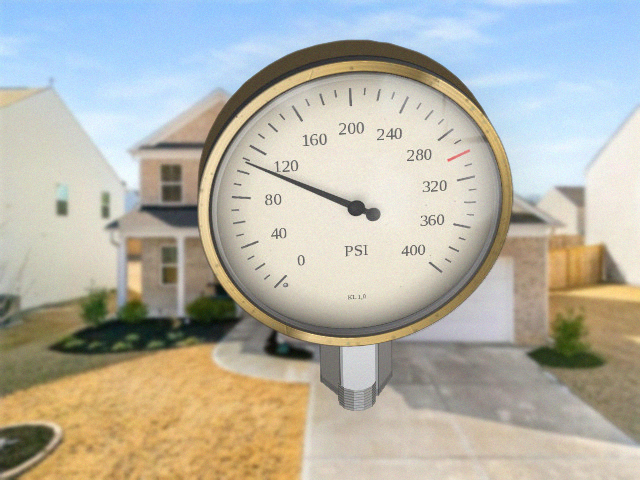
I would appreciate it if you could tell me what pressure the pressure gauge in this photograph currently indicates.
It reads 110 psi
